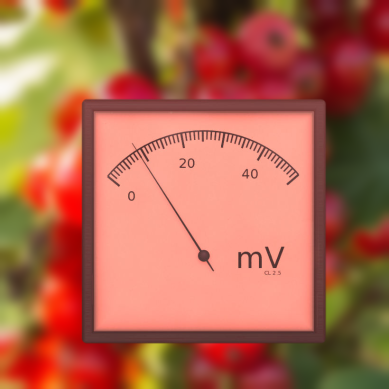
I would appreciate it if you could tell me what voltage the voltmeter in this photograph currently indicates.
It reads 9 mV
